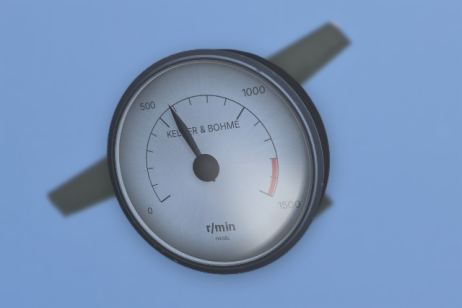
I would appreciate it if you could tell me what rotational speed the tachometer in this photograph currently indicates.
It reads 600 rpm
